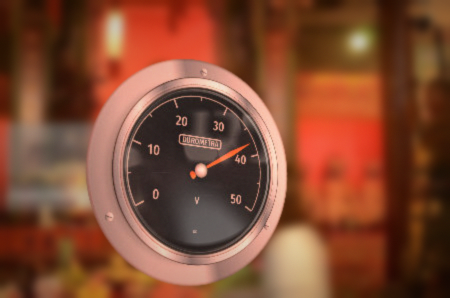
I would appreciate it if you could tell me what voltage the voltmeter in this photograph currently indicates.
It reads 37.5 V
